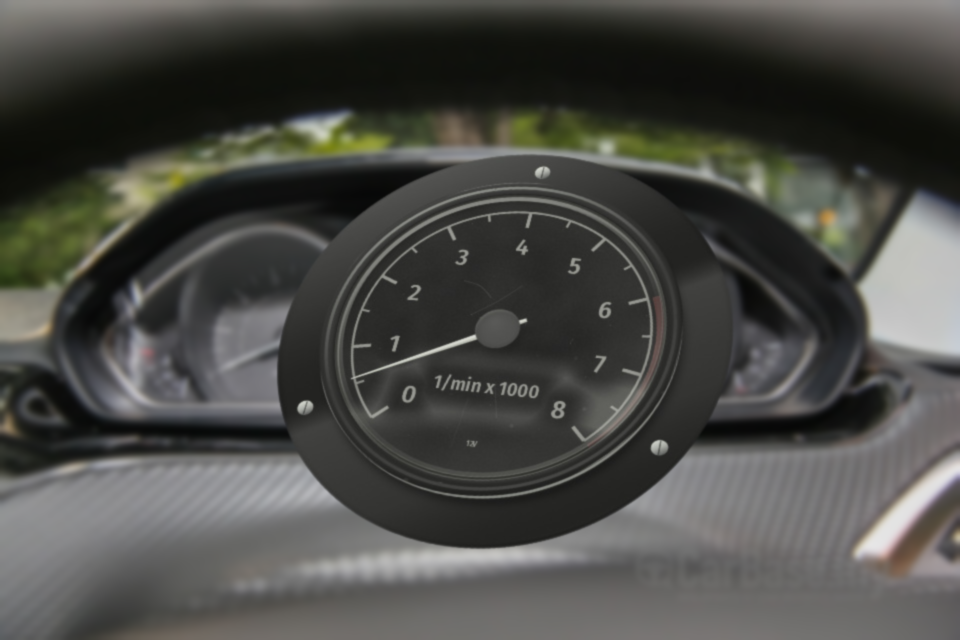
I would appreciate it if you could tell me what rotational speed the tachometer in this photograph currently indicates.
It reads 500 rpm
